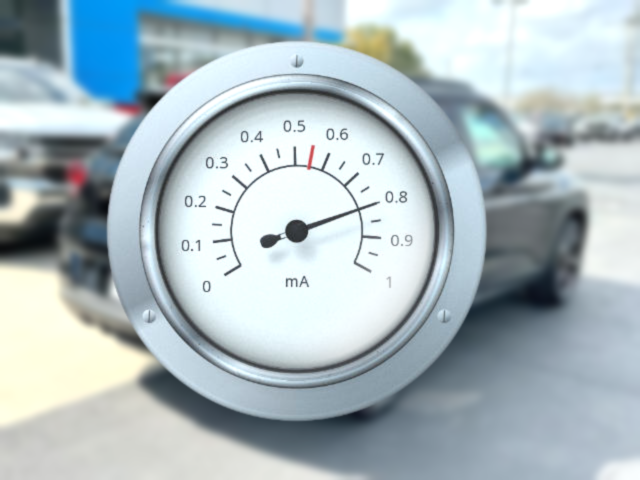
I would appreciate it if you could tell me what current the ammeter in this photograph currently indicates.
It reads 0.8 mA
